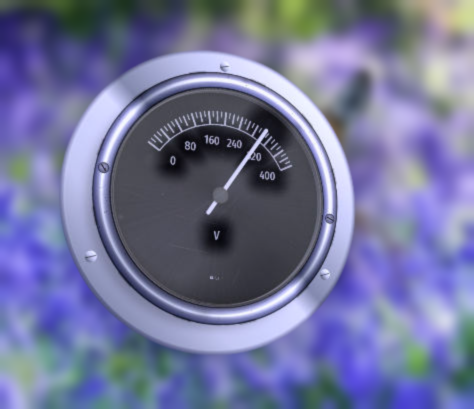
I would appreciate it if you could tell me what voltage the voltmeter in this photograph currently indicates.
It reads 300 V
